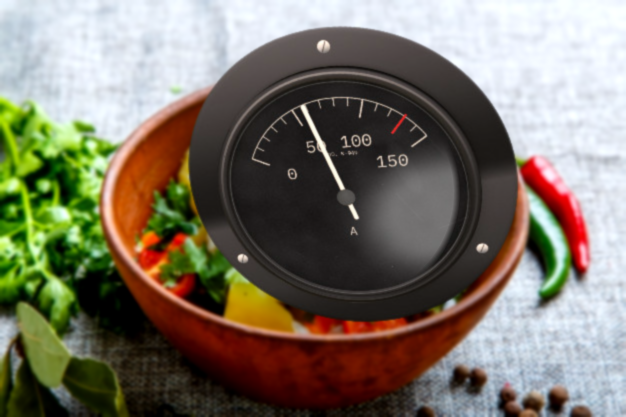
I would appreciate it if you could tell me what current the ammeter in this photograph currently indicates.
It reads 60 A
